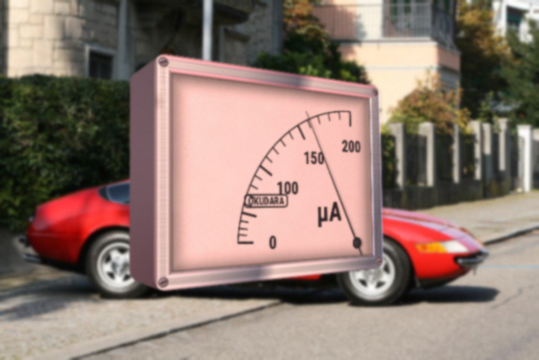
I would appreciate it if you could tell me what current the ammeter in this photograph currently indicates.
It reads 160 µA
